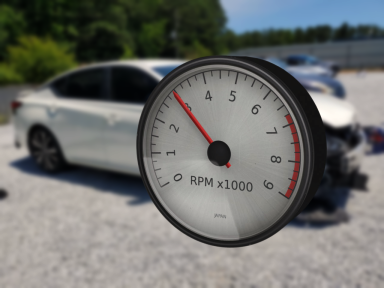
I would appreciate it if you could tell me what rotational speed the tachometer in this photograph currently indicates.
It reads 3000 rpm
